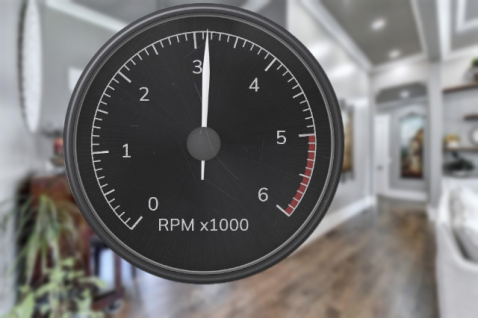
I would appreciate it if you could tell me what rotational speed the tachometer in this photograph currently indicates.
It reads 3150 rpm
